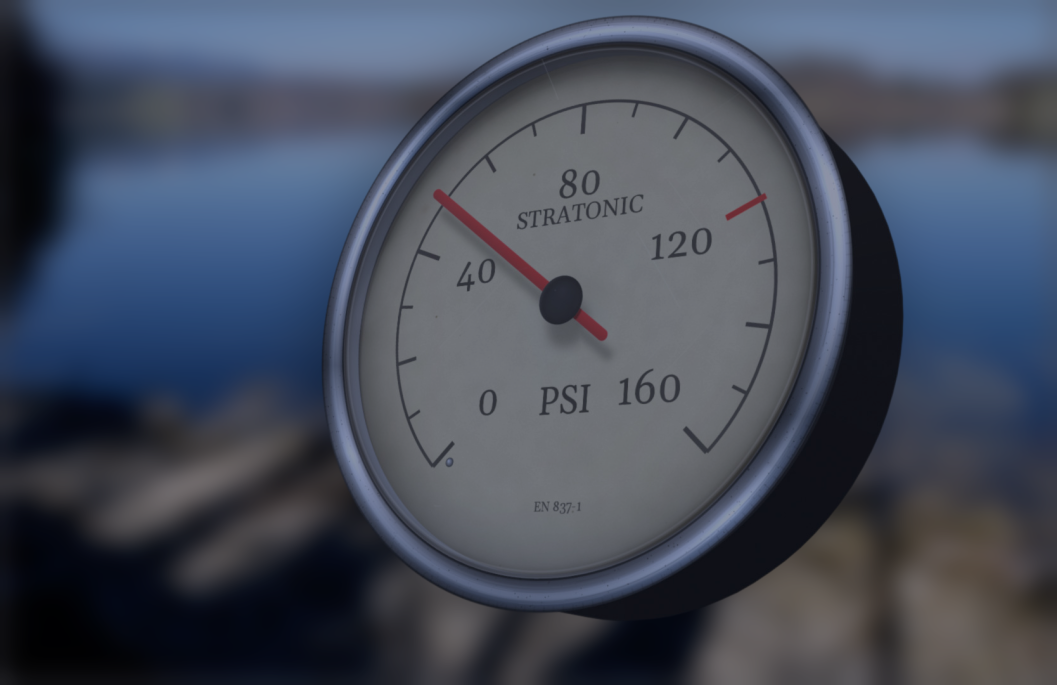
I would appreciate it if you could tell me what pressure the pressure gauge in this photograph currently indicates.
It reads 50 psi
